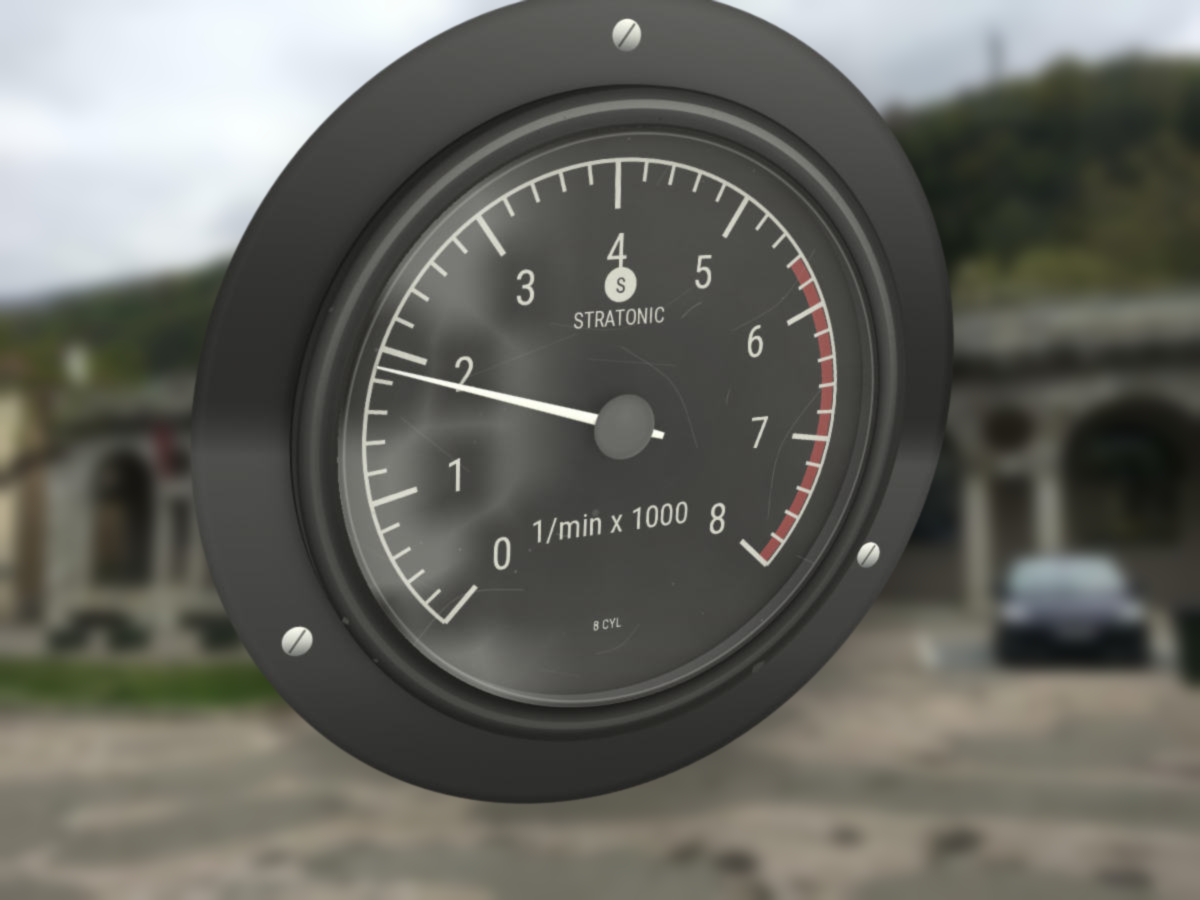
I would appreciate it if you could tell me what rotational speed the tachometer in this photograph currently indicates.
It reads 1900 rpm
